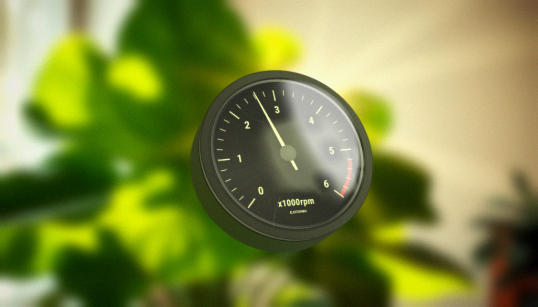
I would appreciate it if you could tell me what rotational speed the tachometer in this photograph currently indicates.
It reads 2600 rpm
